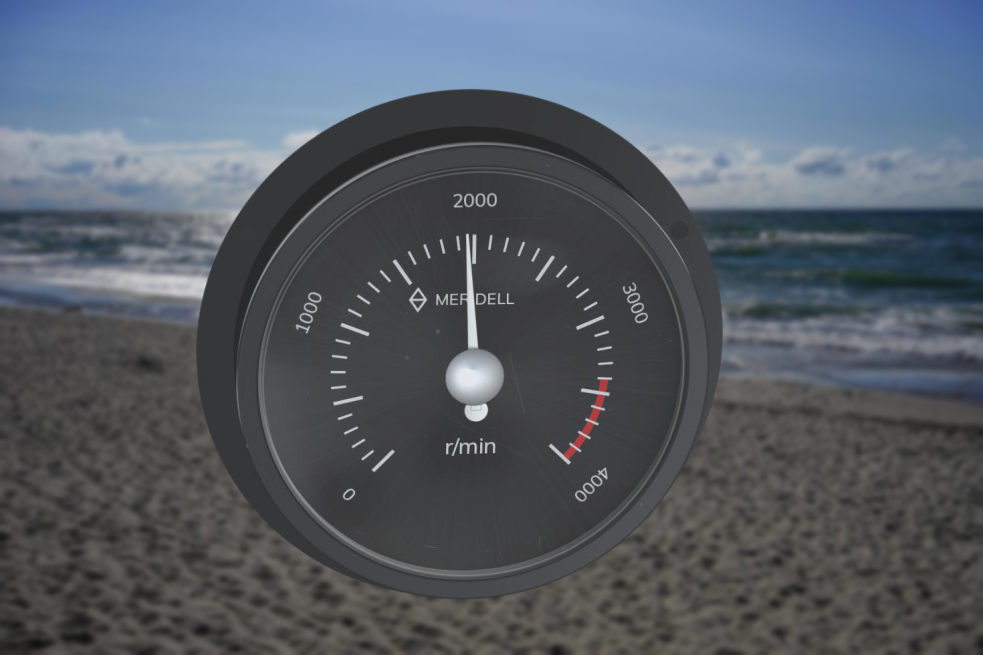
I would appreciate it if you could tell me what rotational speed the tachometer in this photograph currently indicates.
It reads 1950 rpm
